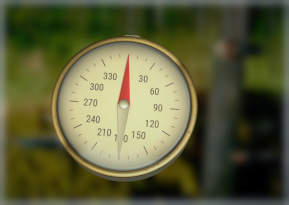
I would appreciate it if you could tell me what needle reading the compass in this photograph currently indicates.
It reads 0 °
